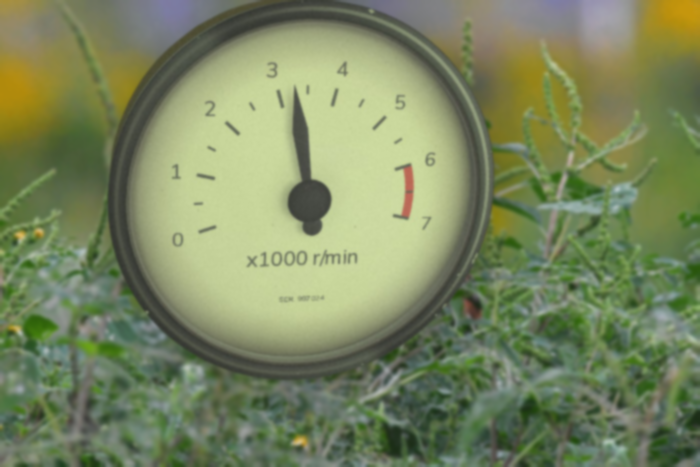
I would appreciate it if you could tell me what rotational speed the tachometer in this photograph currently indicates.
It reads 3250 rpm
